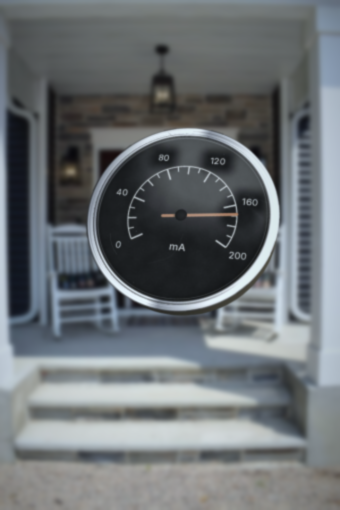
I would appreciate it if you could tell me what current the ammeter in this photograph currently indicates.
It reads 170 mA
